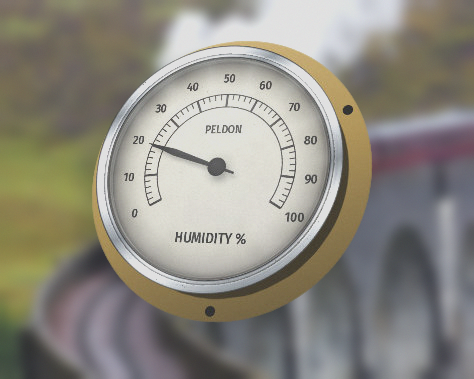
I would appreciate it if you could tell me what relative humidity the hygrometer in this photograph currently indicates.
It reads 20 %
